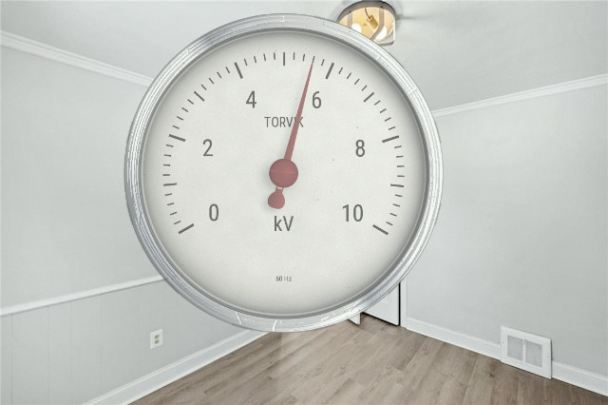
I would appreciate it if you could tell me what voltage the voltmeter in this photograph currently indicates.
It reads 5.6 kV
